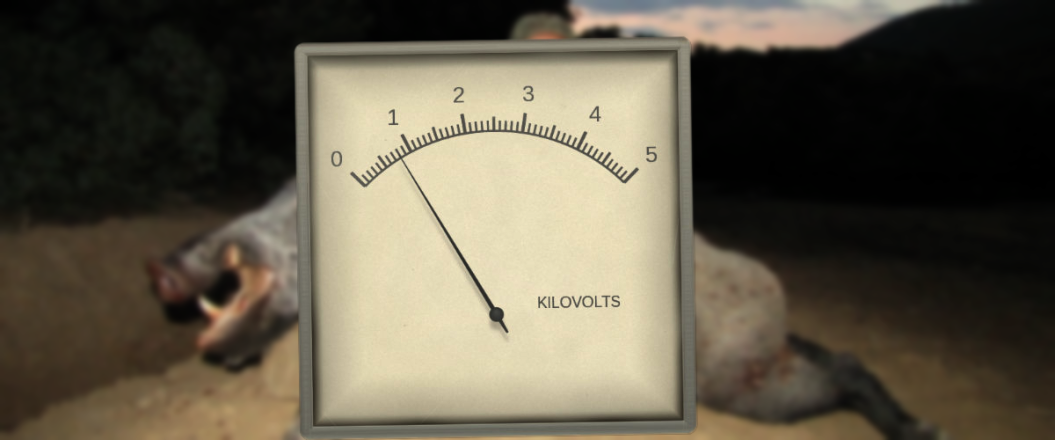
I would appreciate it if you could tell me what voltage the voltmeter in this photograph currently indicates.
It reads 0.8 kV
